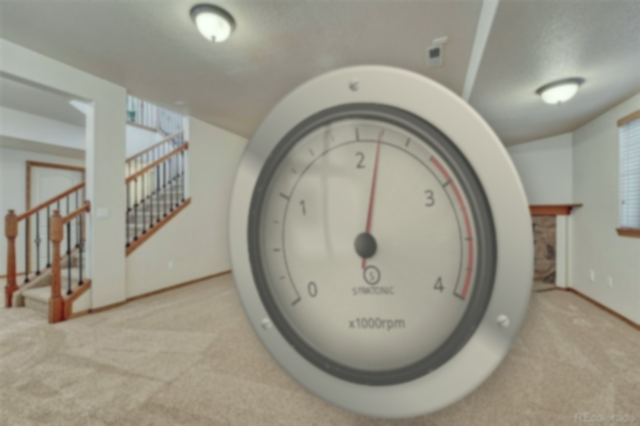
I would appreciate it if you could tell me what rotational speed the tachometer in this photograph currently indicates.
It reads 2250 rpm
